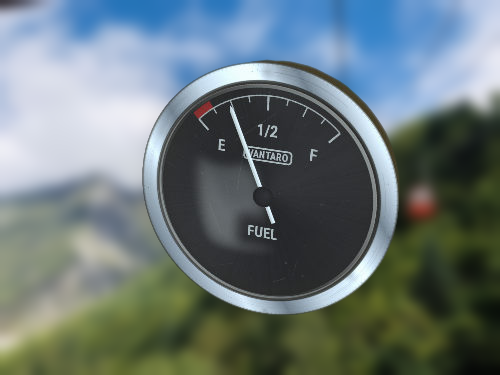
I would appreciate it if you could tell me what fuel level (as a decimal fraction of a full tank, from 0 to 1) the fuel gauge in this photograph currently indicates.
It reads 0.25
